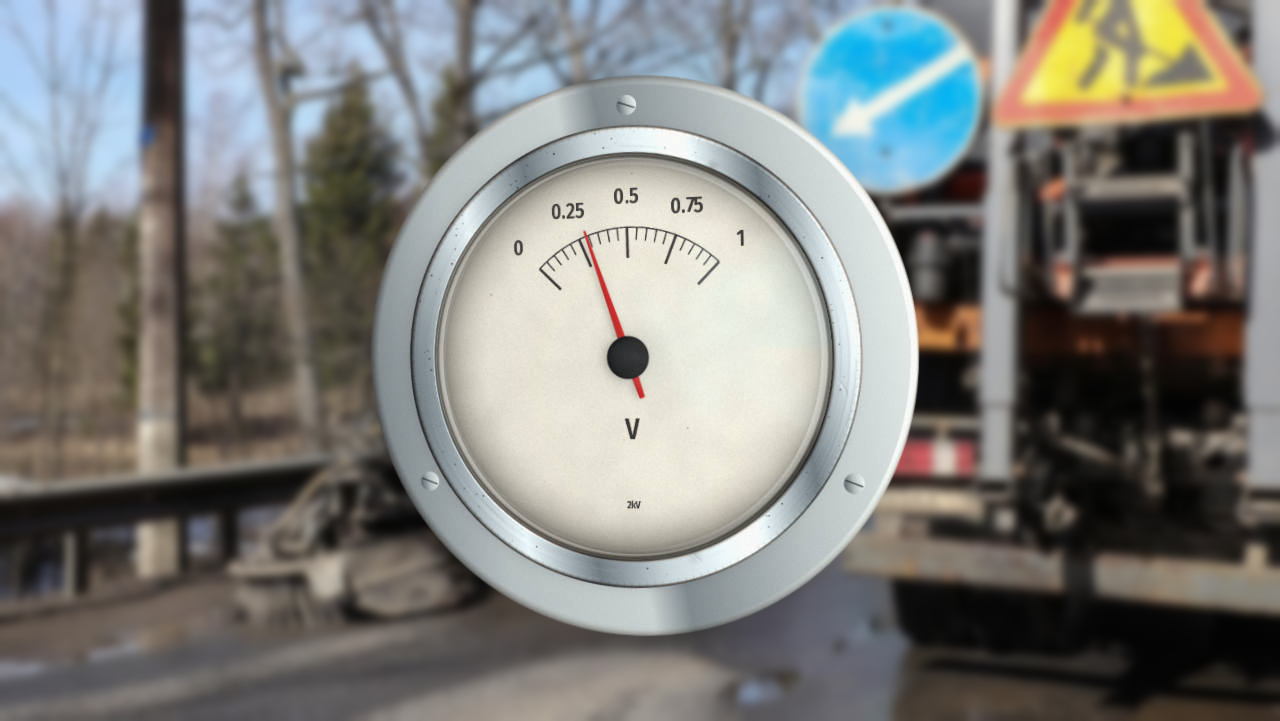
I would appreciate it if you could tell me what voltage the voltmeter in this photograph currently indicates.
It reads 0.3 V
